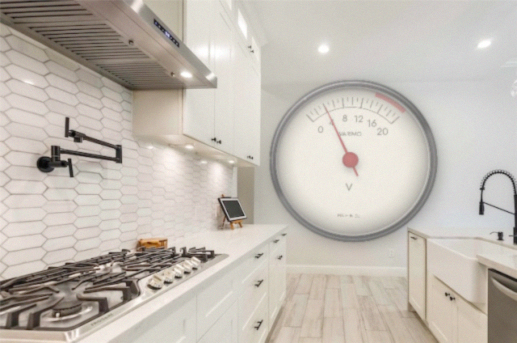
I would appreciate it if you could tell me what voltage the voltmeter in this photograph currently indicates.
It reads 4 V
